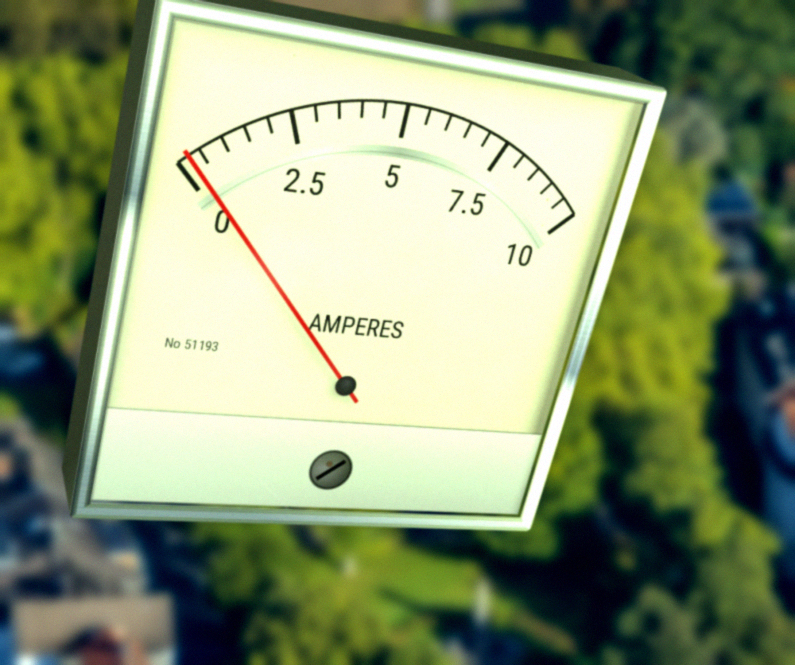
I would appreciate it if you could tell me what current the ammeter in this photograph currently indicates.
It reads 0.25 A
